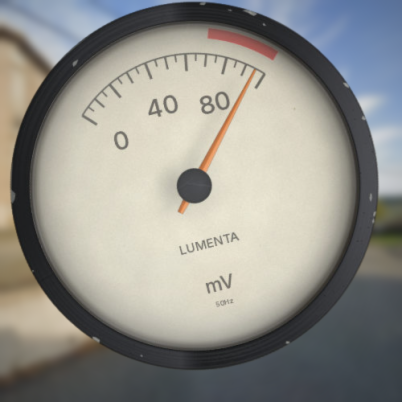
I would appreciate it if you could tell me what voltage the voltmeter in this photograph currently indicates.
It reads 95 mV
